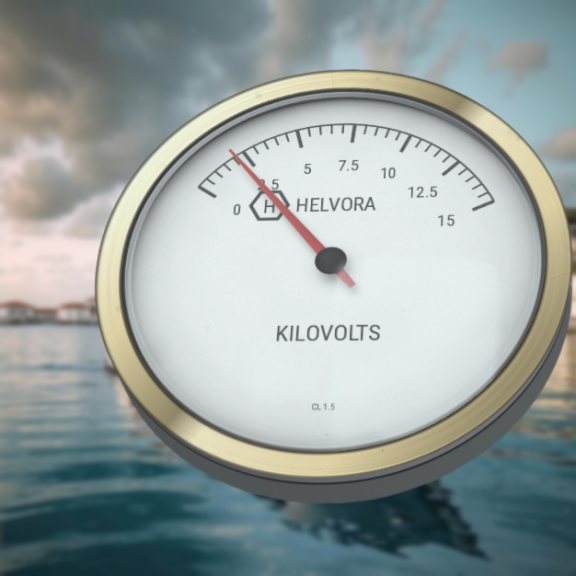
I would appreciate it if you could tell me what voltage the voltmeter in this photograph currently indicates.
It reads 2 kV
